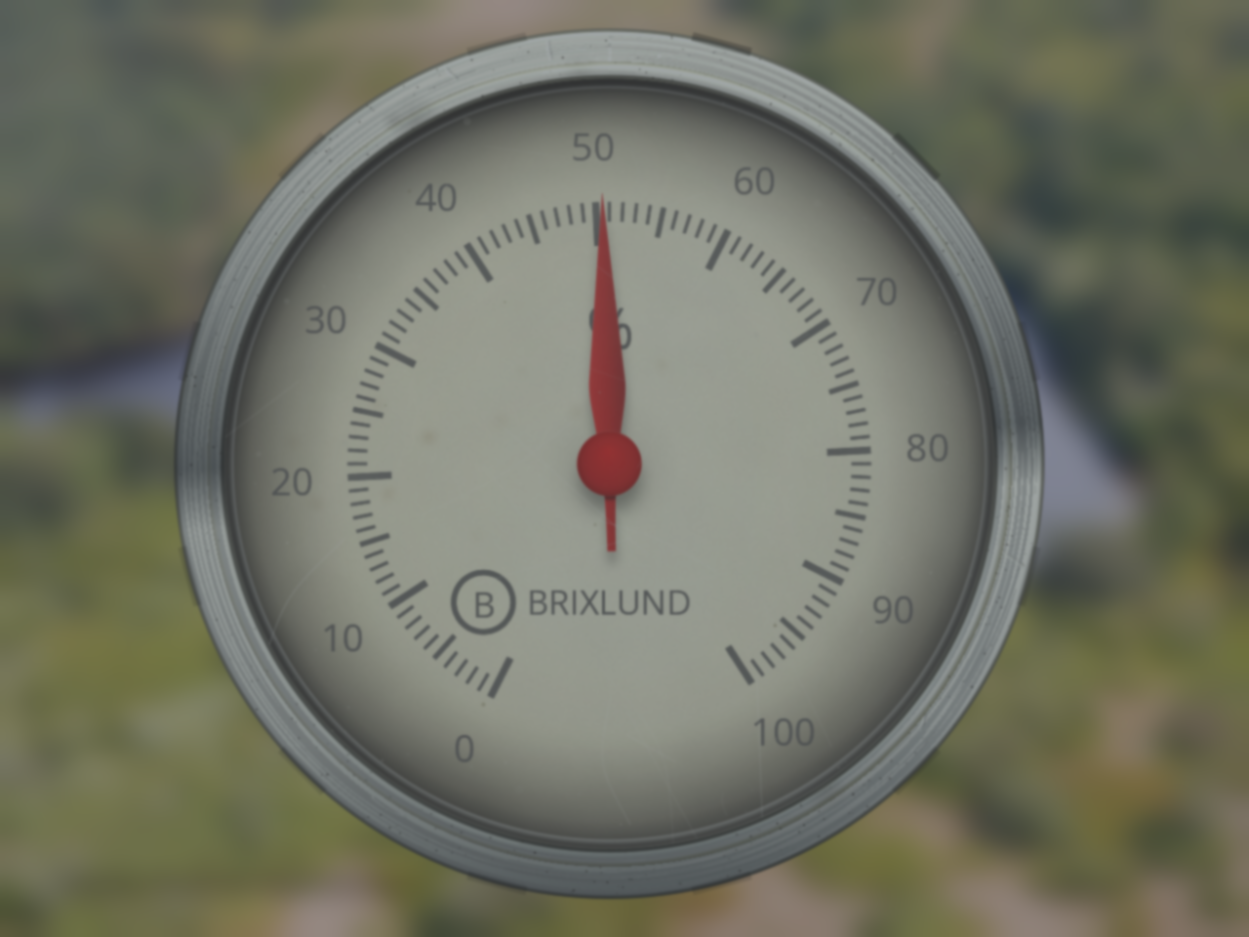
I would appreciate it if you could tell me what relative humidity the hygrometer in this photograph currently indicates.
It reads 50.5 %
